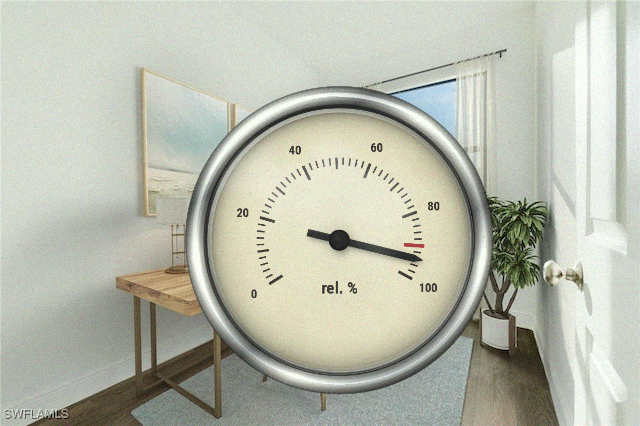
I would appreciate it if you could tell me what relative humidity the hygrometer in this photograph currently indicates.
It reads 94 %
